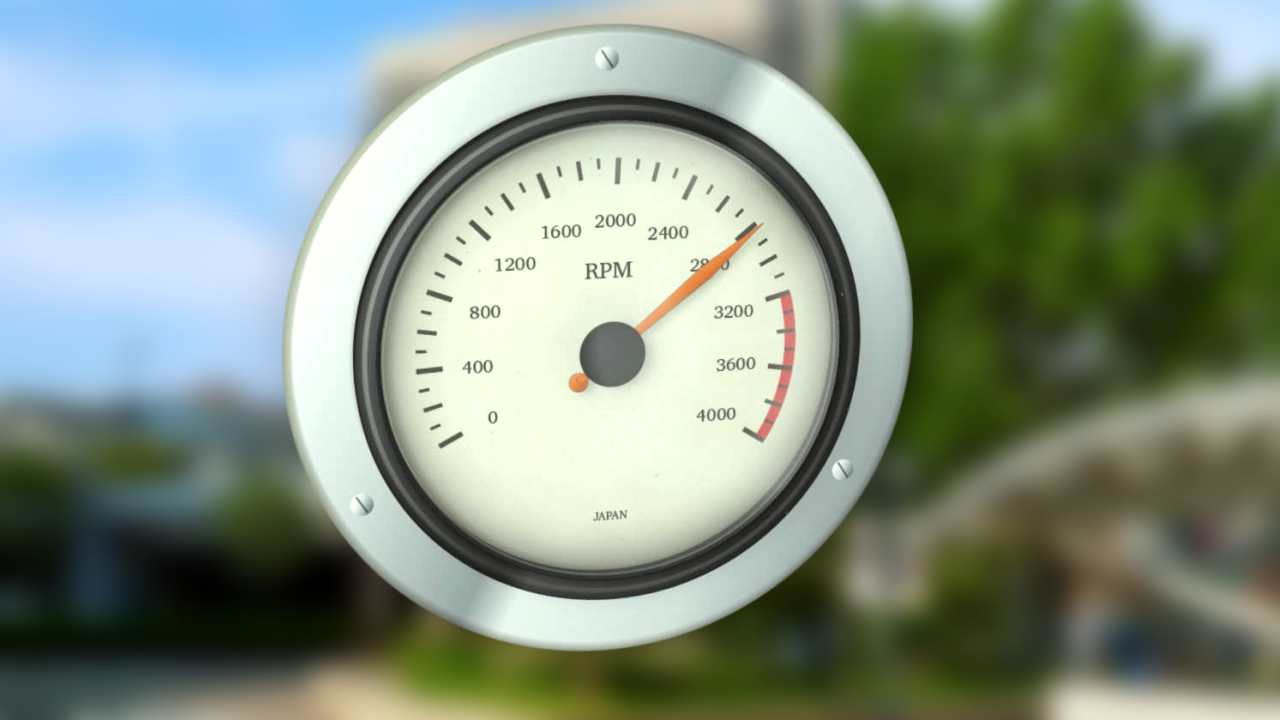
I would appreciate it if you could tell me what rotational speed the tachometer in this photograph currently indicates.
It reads 2800 rpm
